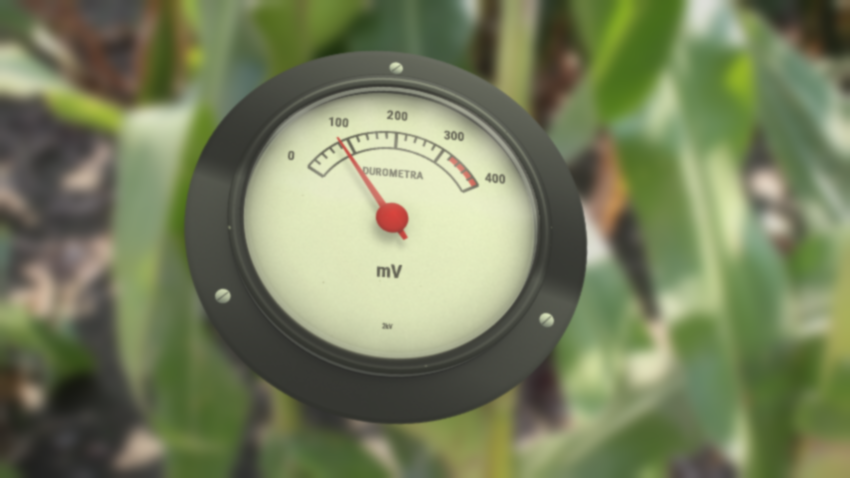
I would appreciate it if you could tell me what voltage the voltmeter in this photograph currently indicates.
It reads 80 mV
